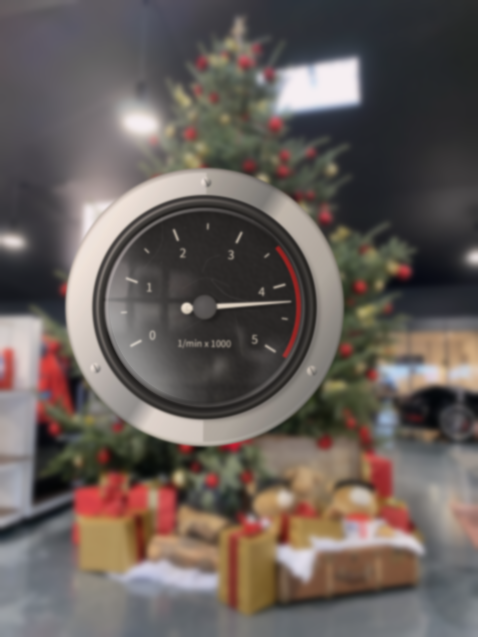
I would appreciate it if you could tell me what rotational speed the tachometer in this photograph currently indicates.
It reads 4250 rpm
